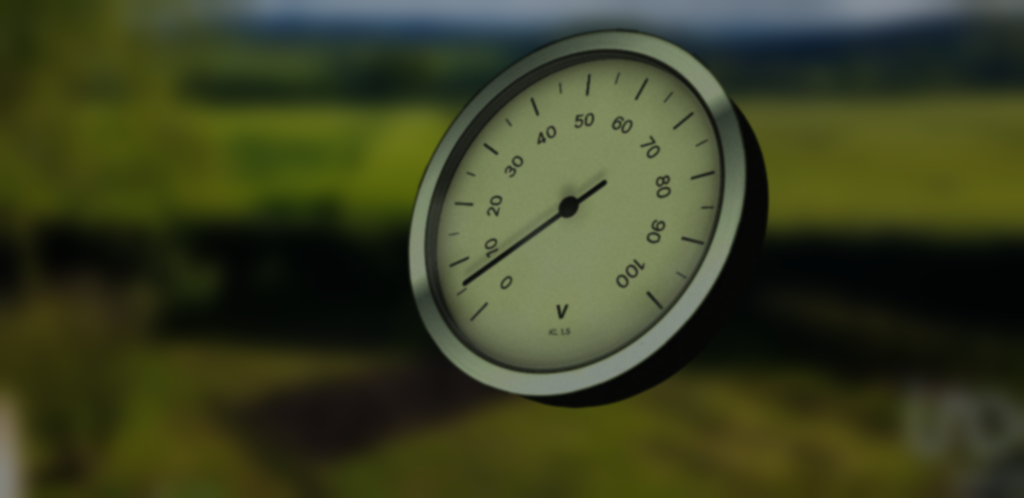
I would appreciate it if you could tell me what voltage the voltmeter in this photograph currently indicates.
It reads 5 V
